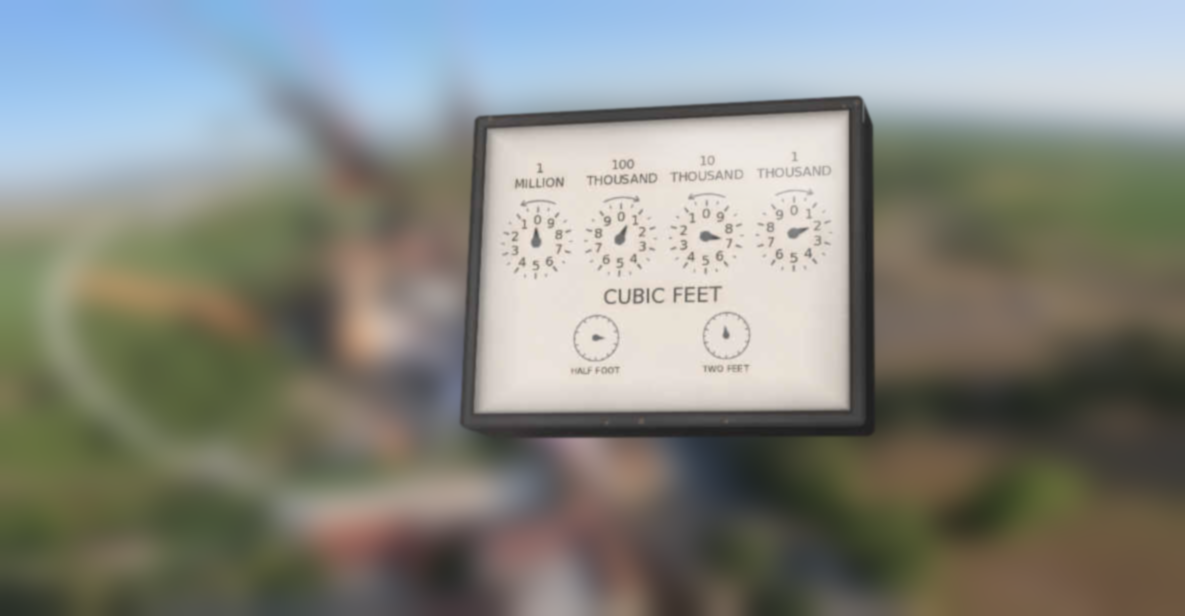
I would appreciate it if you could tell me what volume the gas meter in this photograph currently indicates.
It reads 7200 ft³
